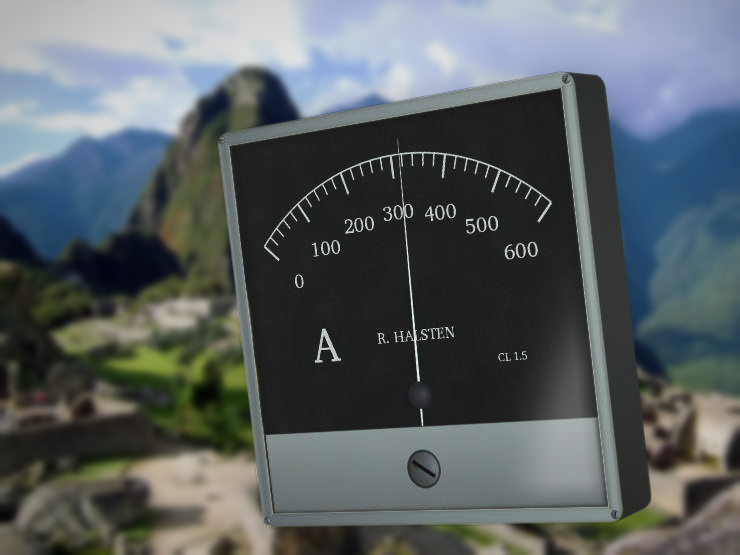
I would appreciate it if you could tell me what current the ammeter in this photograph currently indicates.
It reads 320 A
